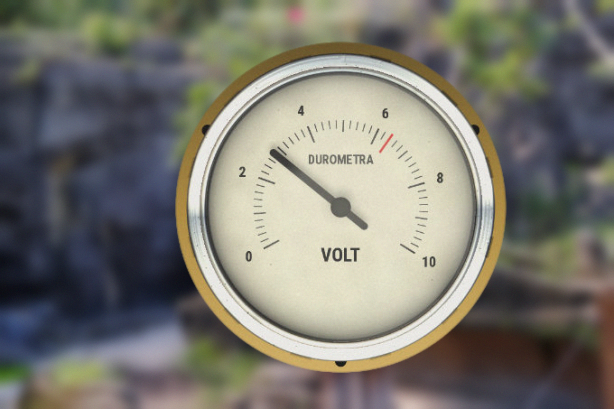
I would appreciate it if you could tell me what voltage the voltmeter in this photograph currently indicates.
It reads 2.8 V
